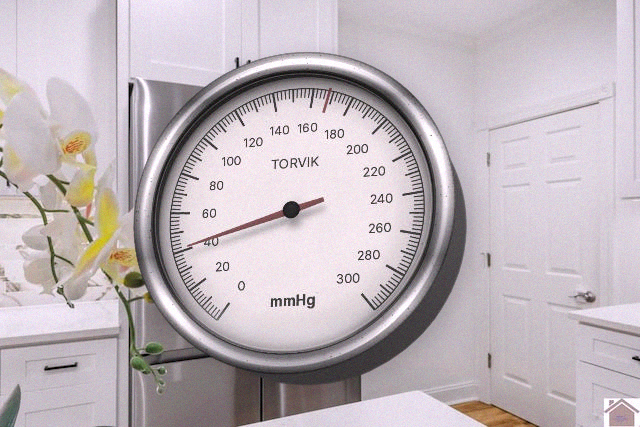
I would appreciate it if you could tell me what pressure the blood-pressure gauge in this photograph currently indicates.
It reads 40 mmHg
